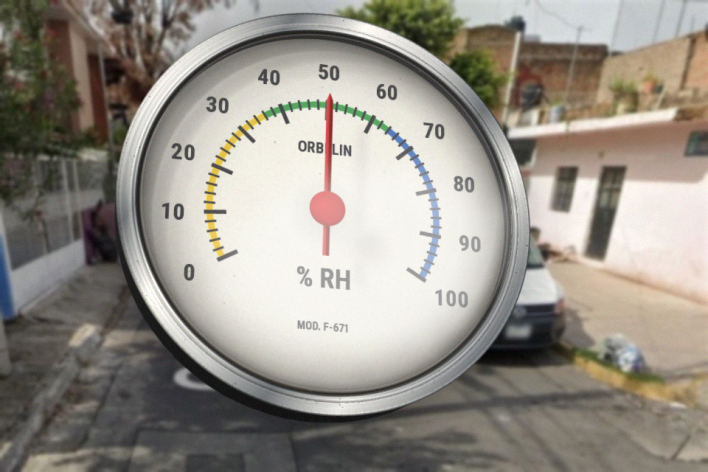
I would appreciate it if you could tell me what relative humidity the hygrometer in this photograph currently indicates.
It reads 50 %
